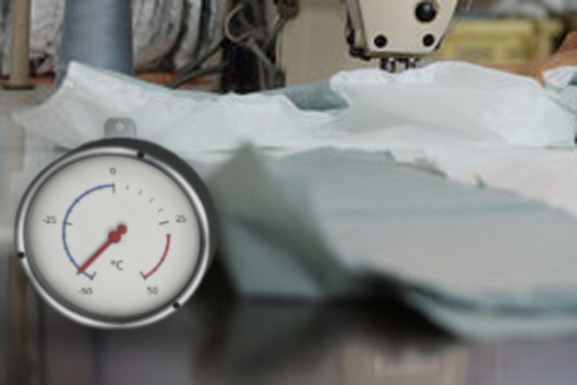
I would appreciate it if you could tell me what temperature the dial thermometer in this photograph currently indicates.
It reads -45 °C
